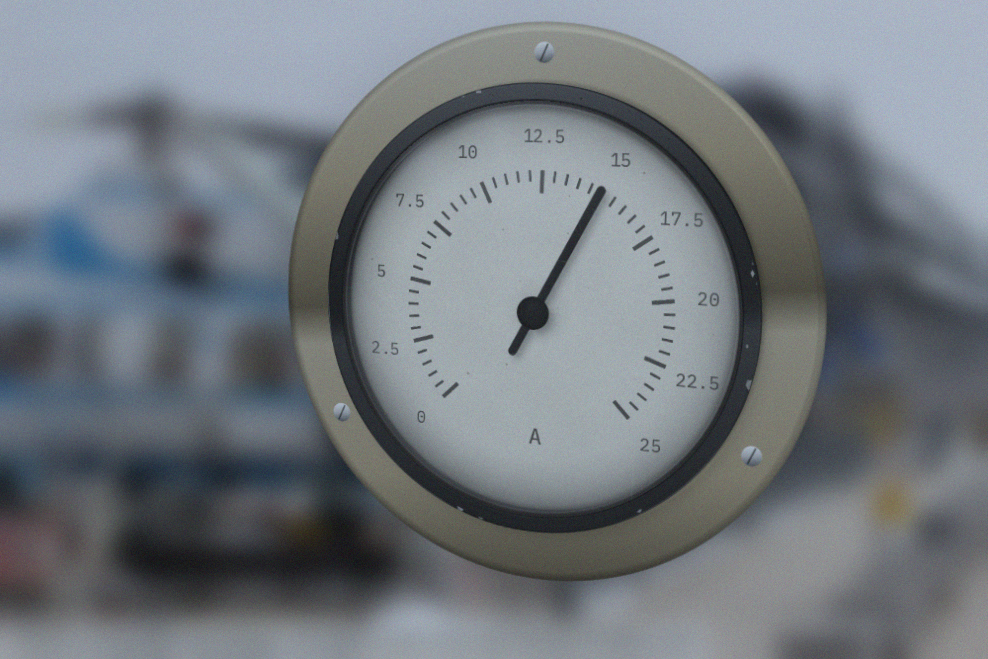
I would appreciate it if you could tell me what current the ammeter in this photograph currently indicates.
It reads 15 A
